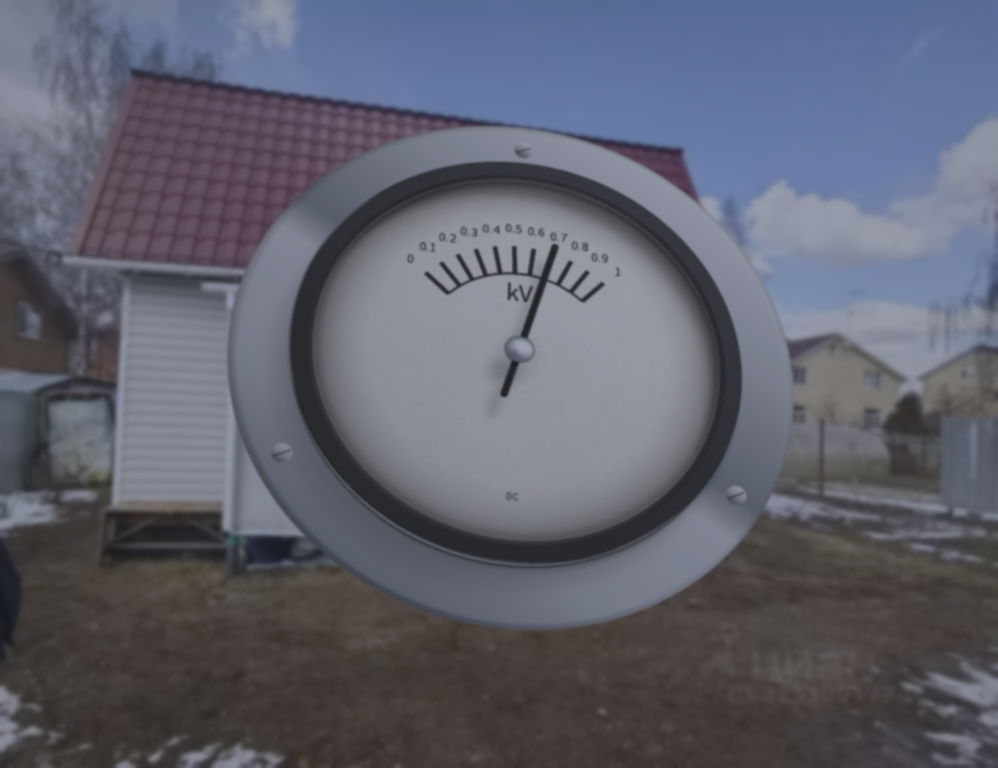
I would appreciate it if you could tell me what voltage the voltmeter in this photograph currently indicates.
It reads 0.7 kV
